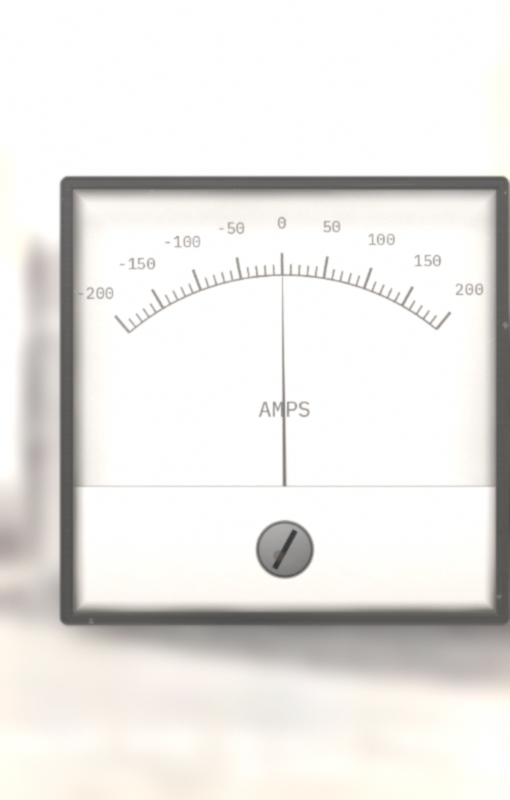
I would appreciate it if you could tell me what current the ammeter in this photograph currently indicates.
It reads 0 A
